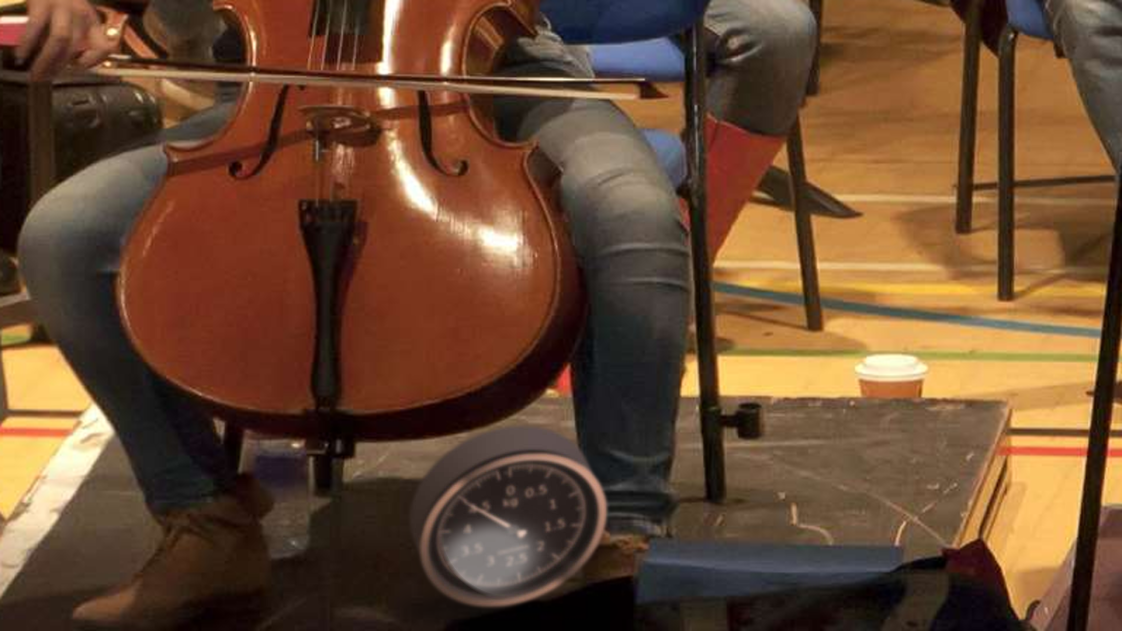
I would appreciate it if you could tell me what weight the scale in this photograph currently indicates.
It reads 4.5 kg
